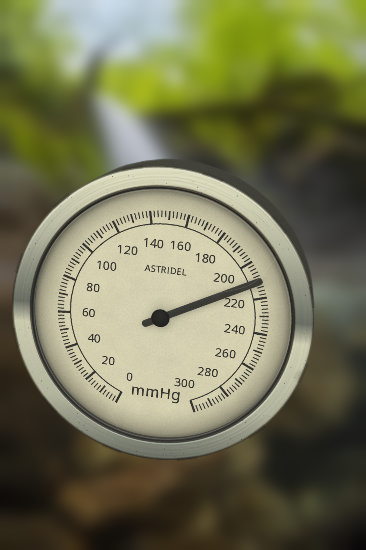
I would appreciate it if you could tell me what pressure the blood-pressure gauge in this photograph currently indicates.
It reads 210 mmHg
